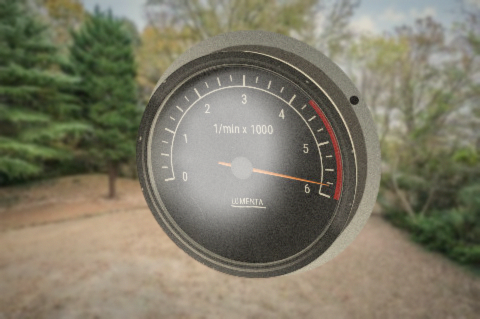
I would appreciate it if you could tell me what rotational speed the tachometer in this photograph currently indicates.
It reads 5750 rpm
